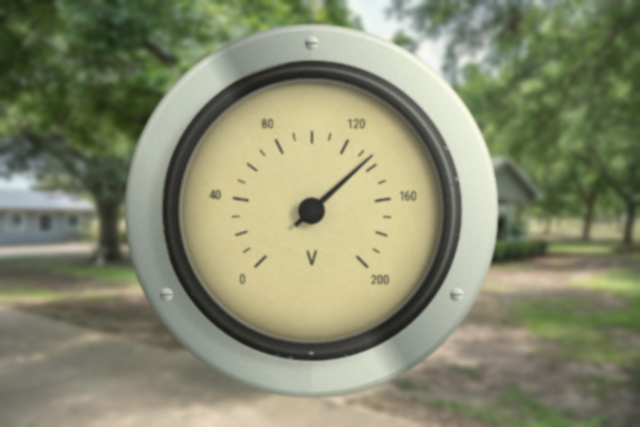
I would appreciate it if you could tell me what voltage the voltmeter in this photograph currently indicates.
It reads 135 V
